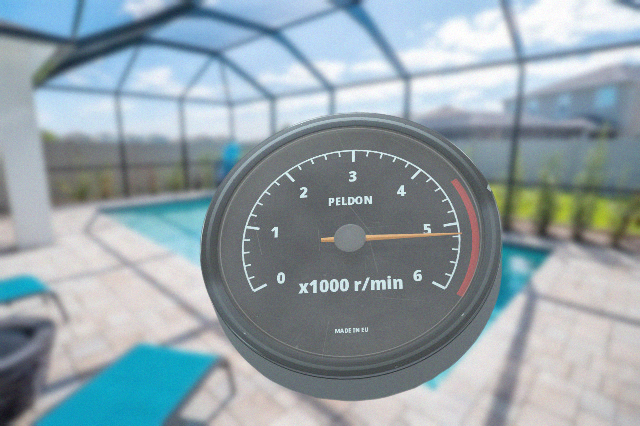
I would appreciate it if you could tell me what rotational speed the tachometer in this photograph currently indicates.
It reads 5200 rpm
